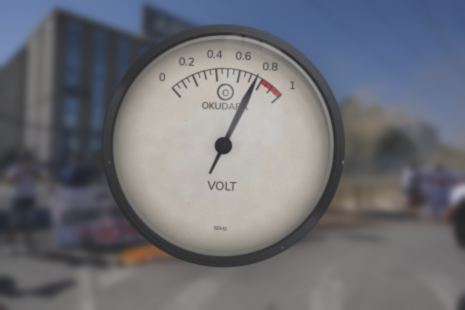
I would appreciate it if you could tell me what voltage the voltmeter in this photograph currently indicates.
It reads 0.75 V
